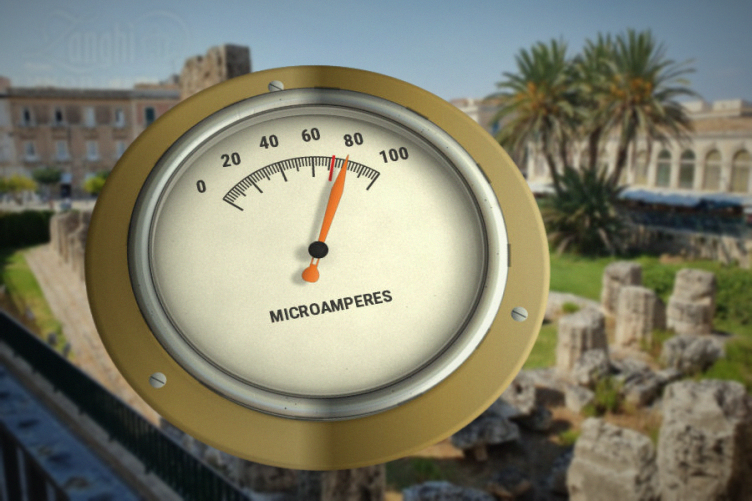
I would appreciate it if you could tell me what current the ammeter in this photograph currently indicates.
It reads 80 µA
